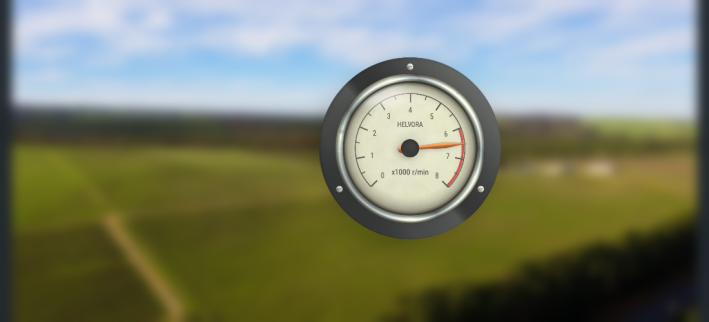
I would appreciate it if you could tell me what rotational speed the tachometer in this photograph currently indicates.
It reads 6500 rpm
